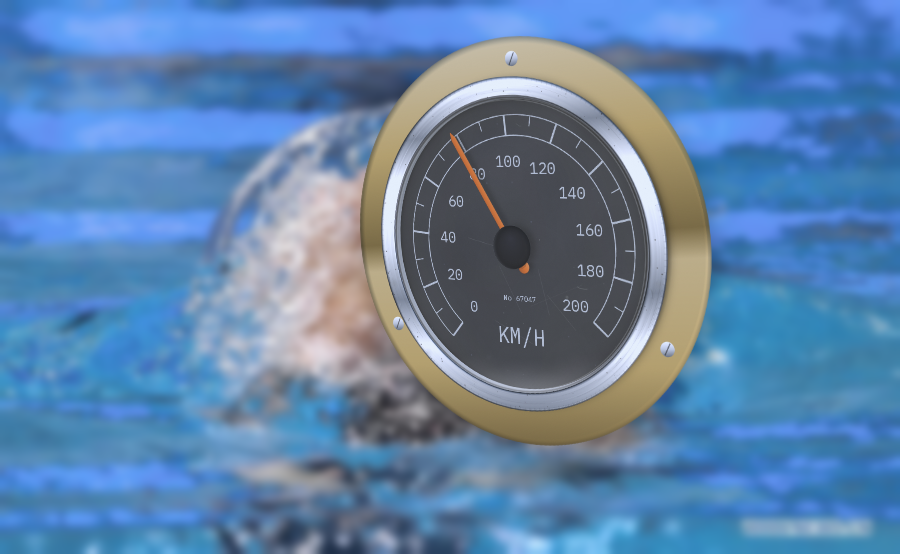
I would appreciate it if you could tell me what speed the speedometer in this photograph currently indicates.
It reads 80 km/h
